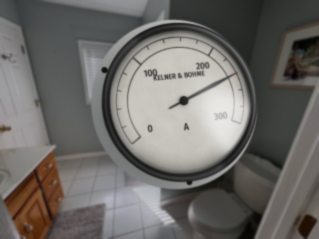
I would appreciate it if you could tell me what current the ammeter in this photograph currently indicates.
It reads 240 A
